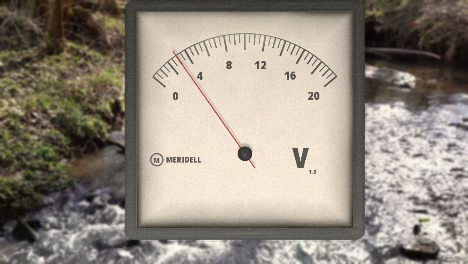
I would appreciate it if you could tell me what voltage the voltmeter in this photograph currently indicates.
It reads 3 V
